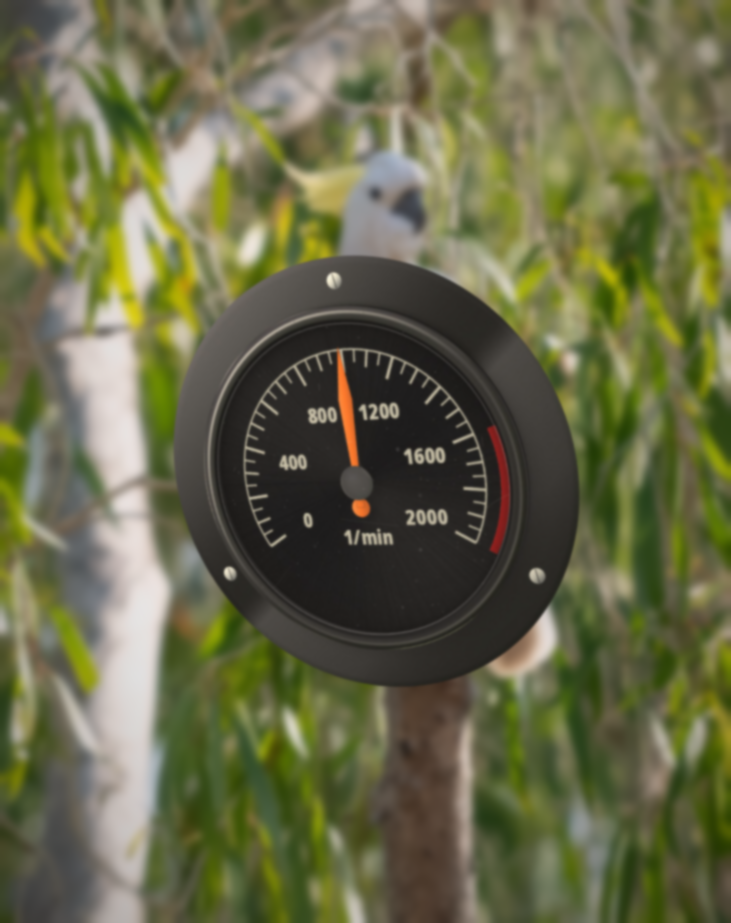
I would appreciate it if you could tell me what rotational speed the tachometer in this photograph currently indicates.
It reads 1000 rpm
